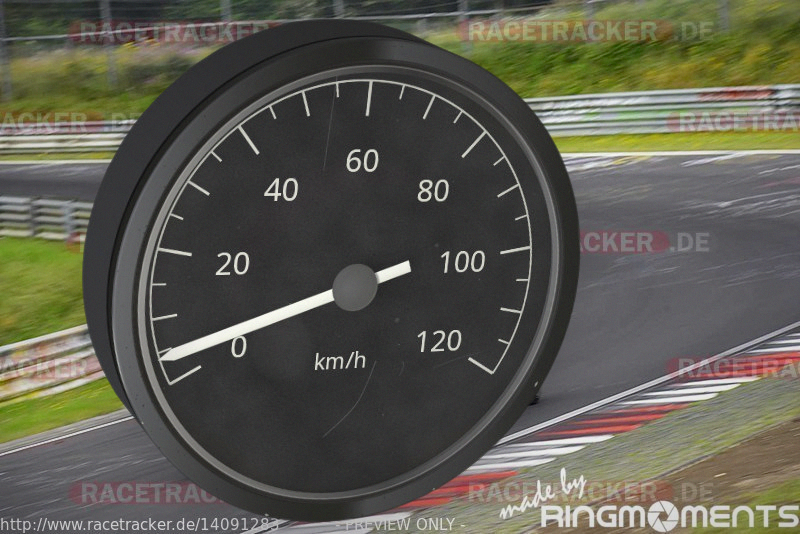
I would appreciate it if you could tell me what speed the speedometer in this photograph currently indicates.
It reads 5 km/h
